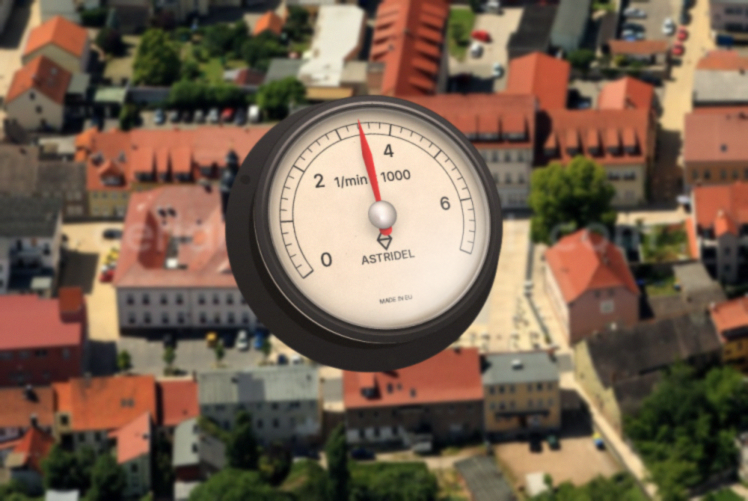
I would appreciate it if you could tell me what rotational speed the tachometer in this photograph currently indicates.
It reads 3400 rpm
